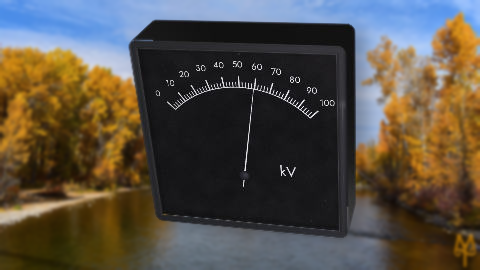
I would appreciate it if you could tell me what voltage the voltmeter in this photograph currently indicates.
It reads 60 kV
